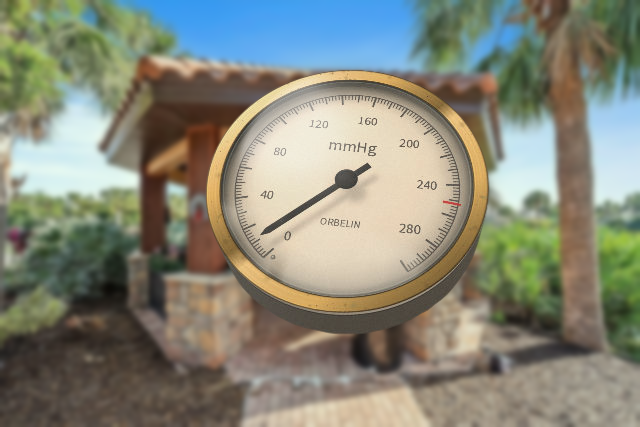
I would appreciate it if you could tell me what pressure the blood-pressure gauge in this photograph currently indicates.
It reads 10 mmHg
